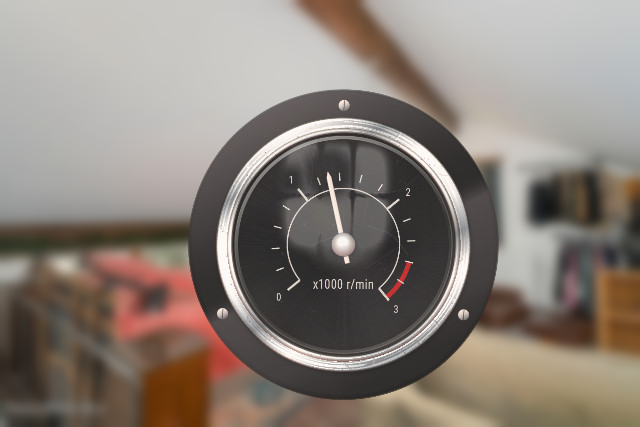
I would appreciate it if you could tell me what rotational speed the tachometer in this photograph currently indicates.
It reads 1300 rpm
